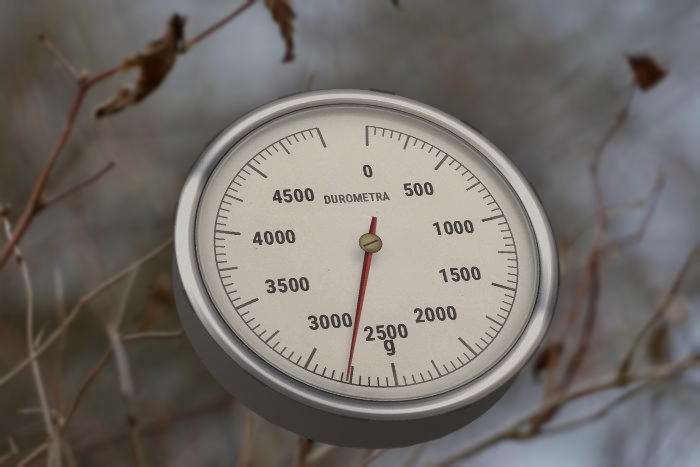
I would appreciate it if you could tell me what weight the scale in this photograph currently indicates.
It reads 2775 g
